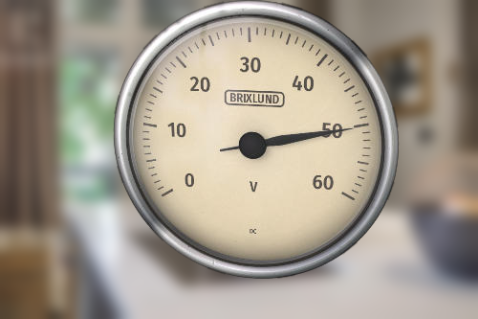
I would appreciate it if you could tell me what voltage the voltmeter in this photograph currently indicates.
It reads 50 V
